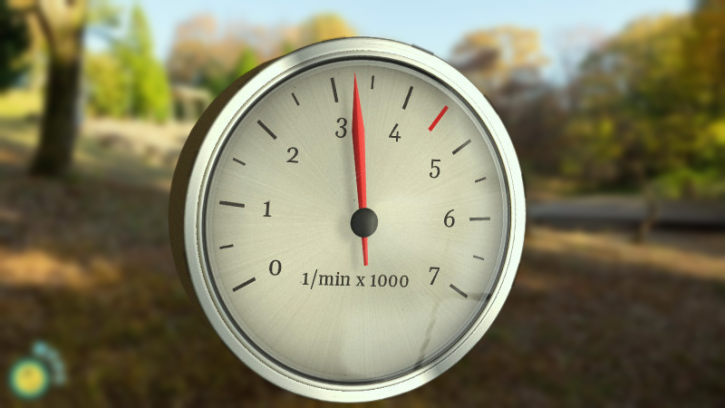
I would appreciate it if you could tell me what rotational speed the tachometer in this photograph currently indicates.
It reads 3250 rpm
